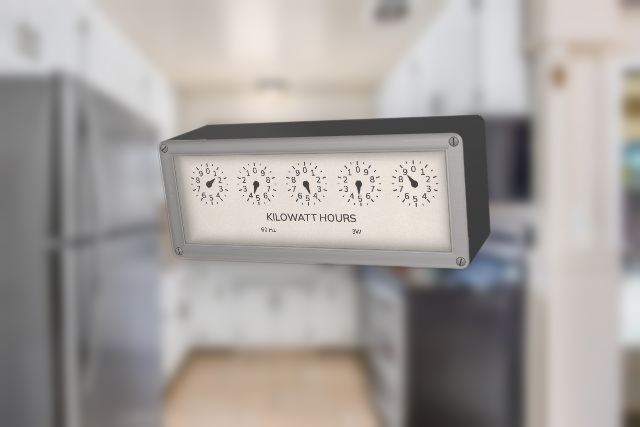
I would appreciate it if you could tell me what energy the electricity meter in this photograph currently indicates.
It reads 14449 kWh
